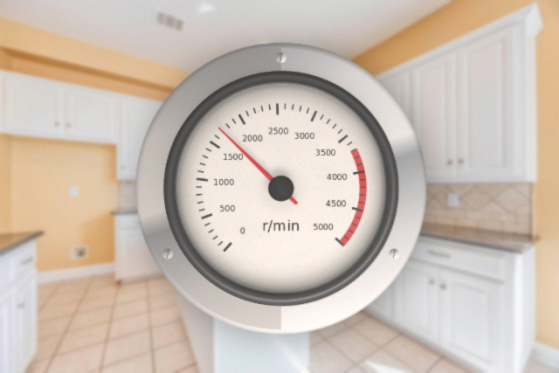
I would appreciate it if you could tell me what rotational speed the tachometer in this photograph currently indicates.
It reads 1700 rpm
